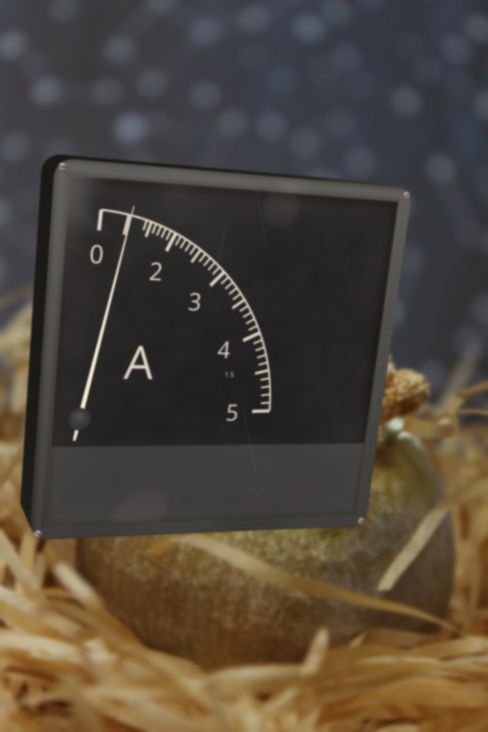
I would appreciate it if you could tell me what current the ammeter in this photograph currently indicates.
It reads 1 A
